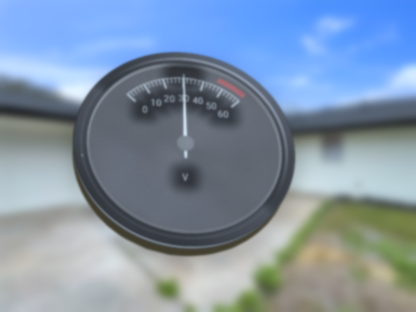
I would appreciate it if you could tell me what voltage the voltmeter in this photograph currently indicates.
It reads 30 V
